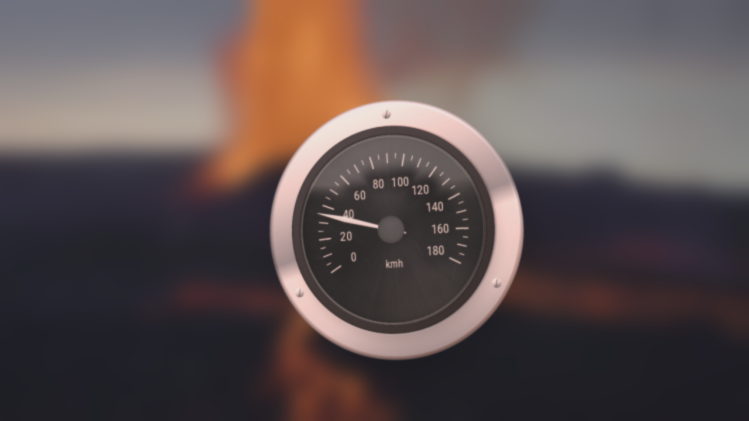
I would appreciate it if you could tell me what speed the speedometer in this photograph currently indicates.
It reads 35 km/h
